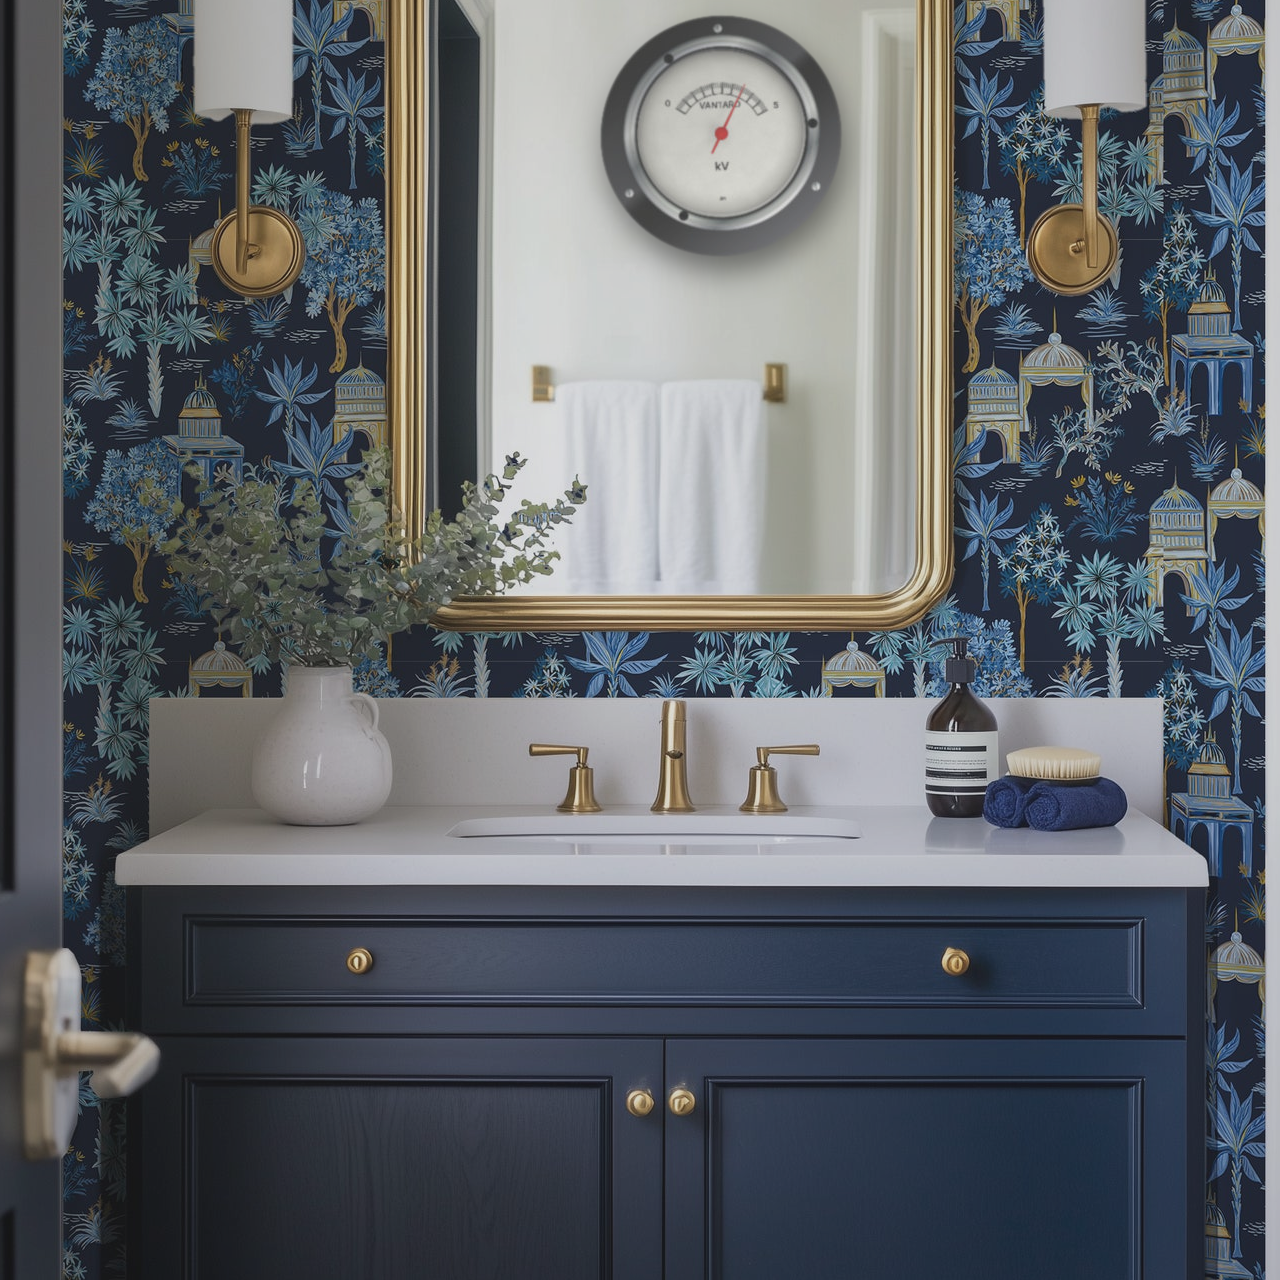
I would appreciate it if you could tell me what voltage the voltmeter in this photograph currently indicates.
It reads 3.5 kV
